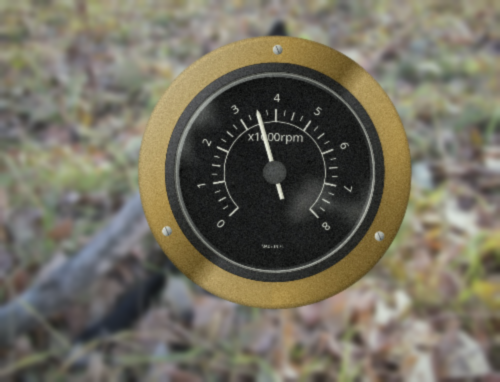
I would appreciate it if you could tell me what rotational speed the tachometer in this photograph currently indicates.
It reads 3500 rpm
